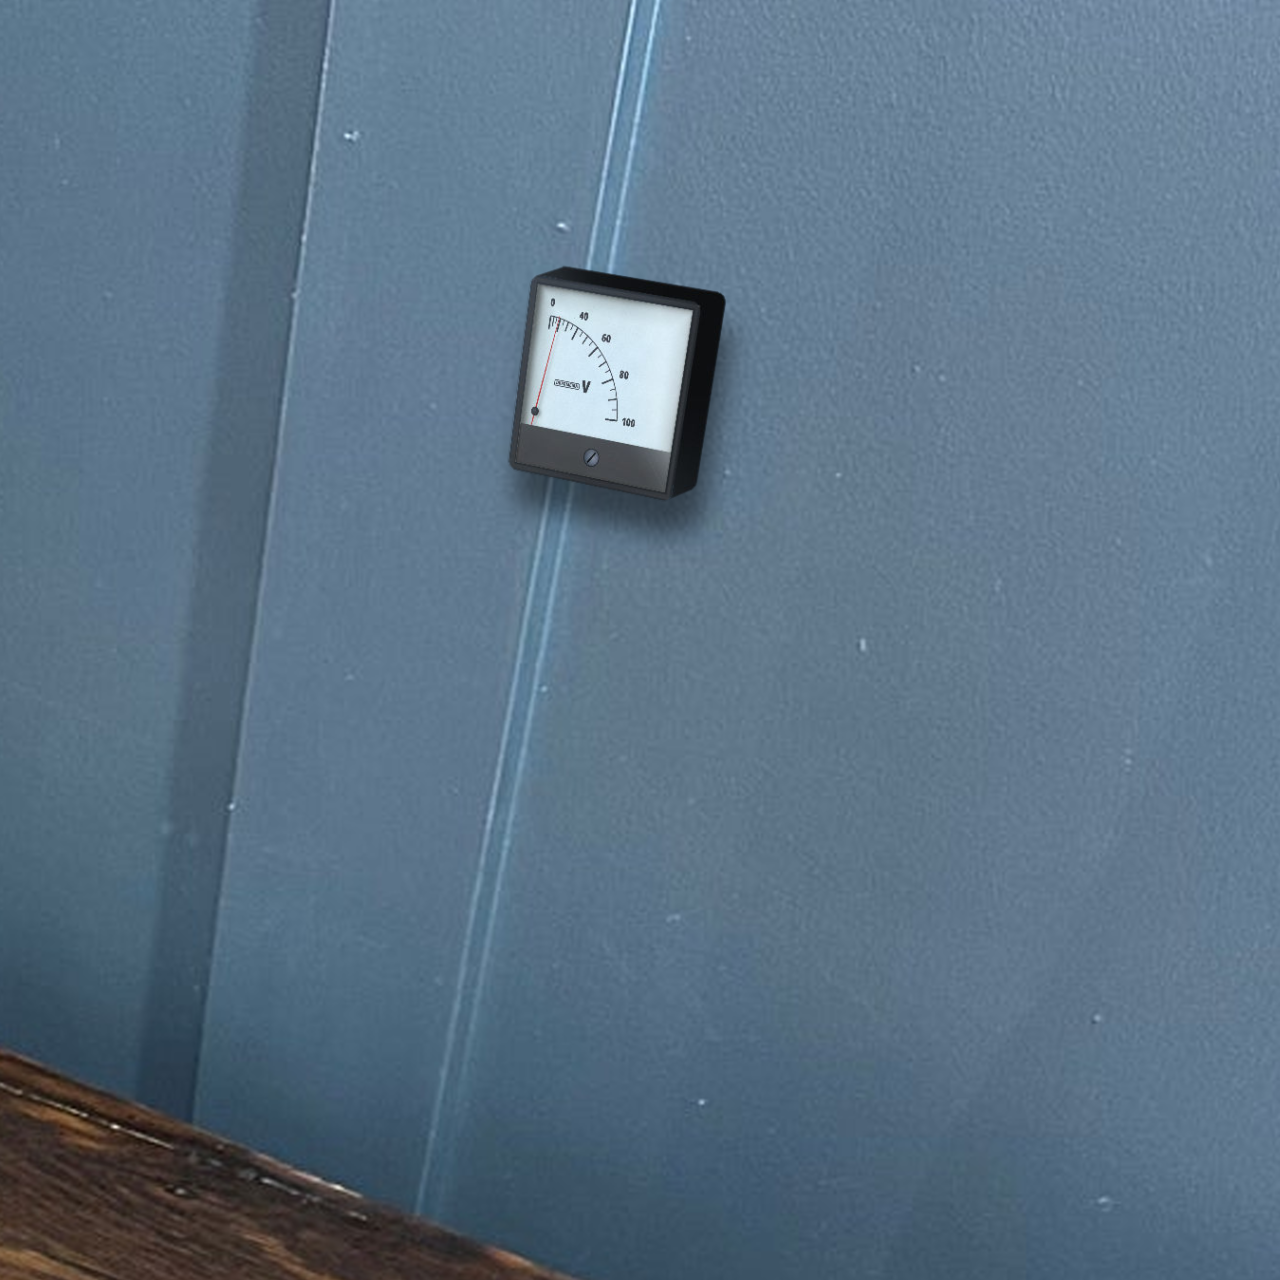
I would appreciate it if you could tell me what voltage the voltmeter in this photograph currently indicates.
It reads 20 V
